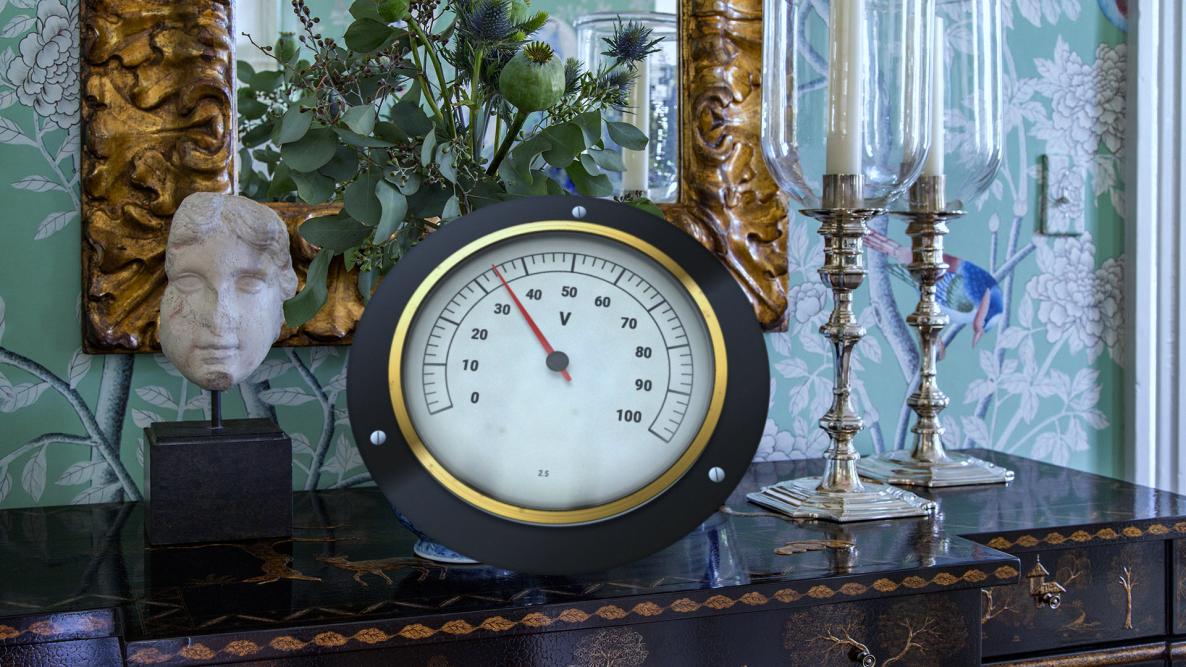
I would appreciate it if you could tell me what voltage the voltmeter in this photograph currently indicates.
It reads 34 V
